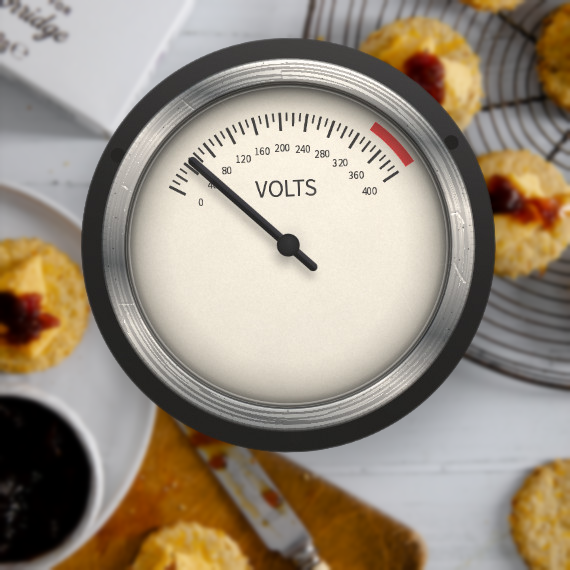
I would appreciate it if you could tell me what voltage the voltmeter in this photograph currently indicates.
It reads 50 V
